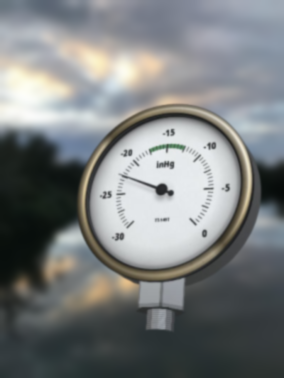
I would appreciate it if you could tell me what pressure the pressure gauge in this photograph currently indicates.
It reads -22.5 inHg
